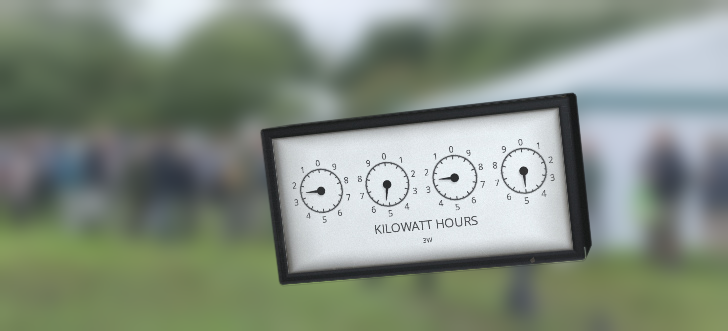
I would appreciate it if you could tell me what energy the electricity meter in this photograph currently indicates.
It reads 2525 kWh
